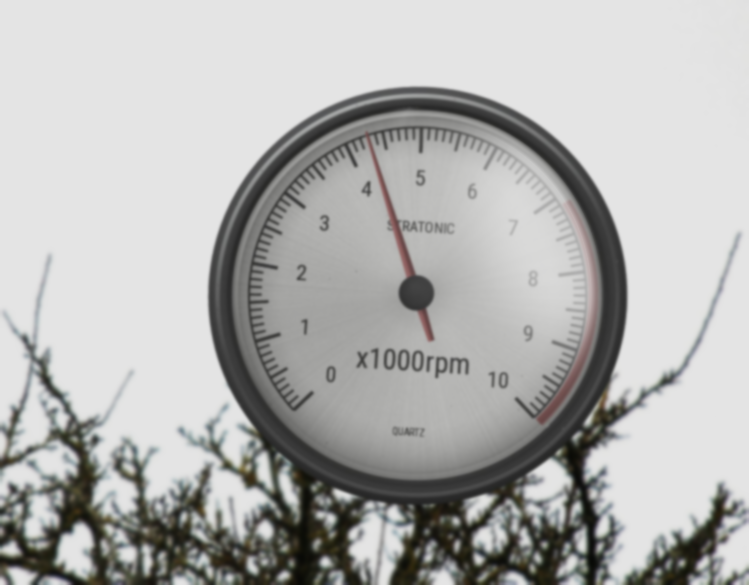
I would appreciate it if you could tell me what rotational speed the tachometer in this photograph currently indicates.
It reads 4300 rpm
